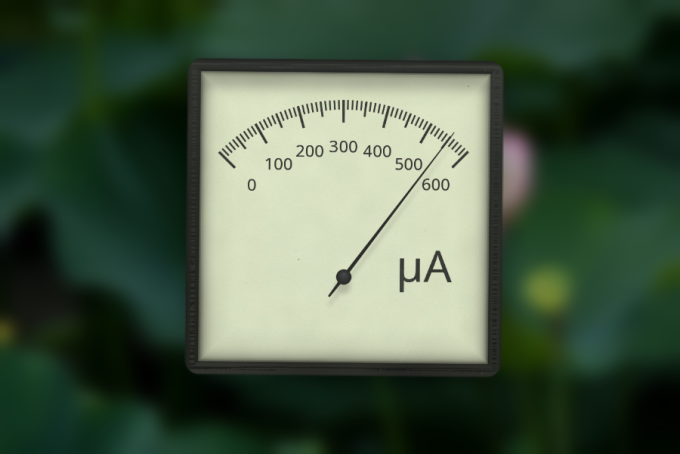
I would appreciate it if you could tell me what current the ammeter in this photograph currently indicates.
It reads 550 µA
